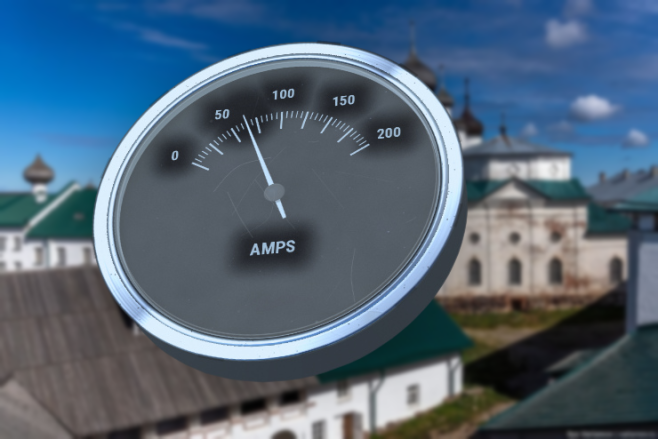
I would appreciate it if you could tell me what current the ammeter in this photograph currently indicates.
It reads 65 A
